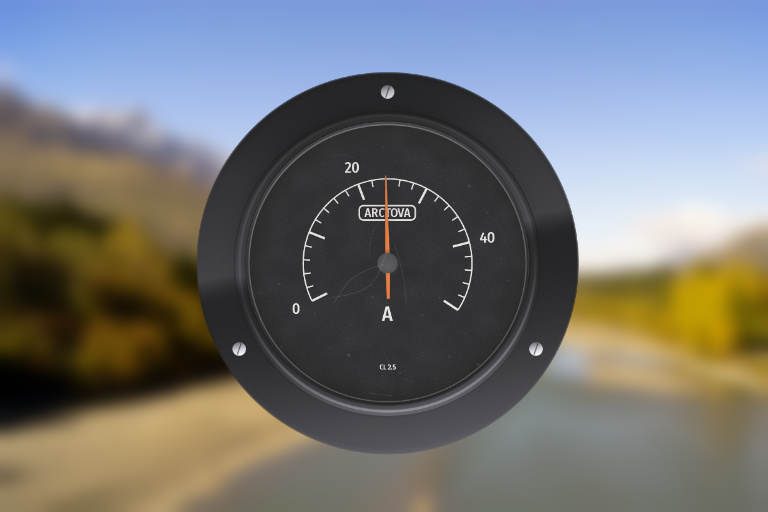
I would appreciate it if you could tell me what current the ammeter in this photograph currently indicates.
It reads 24 A
